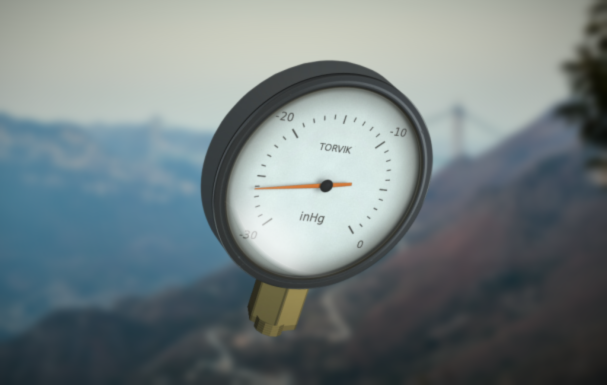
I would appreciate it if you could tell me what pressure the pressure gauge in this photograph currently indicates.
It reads -26 inHg
